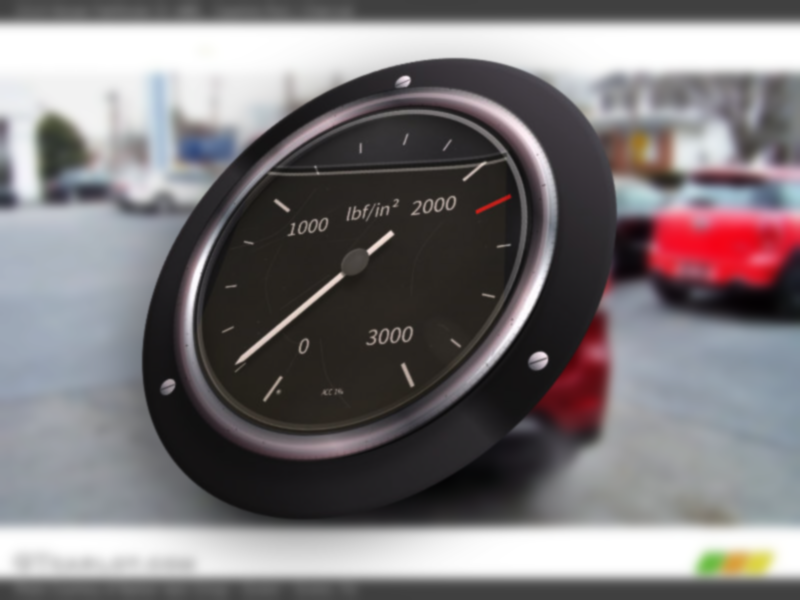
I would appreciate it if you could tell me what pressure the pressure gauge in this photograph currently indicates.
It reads 200 psi
